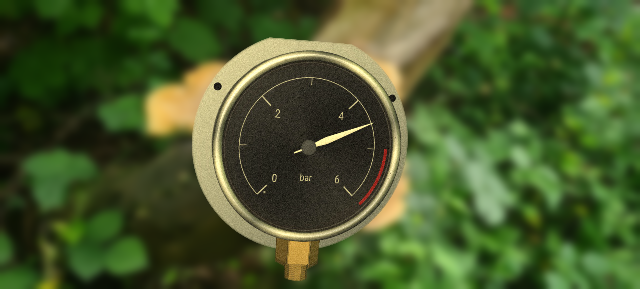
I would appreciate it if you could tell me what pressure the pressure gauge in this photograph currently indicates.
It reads 4.5 bar
